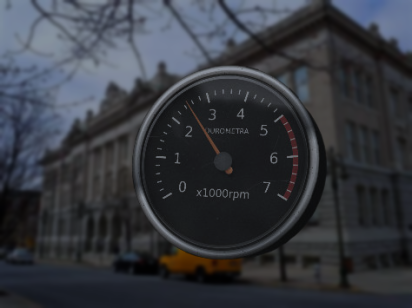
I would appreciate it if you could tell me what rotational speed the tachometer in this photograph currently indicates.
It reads 2500 rpm
